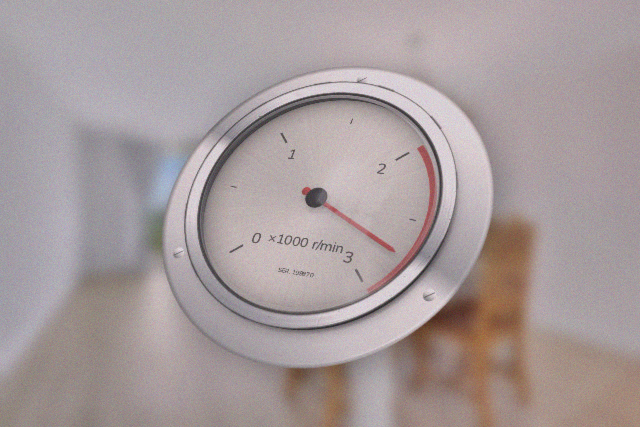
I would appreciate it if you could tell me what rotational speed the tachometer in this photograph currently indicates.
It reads 2750 rpm
